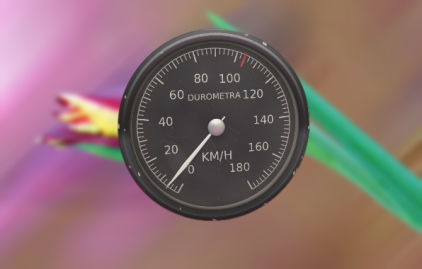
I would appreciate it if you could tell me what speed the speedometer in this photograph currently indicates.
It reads 6 km/h
